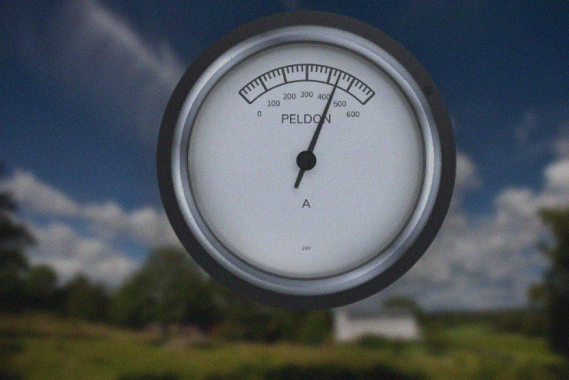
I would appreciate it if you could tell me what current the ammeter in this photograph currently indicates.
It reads 440 A
